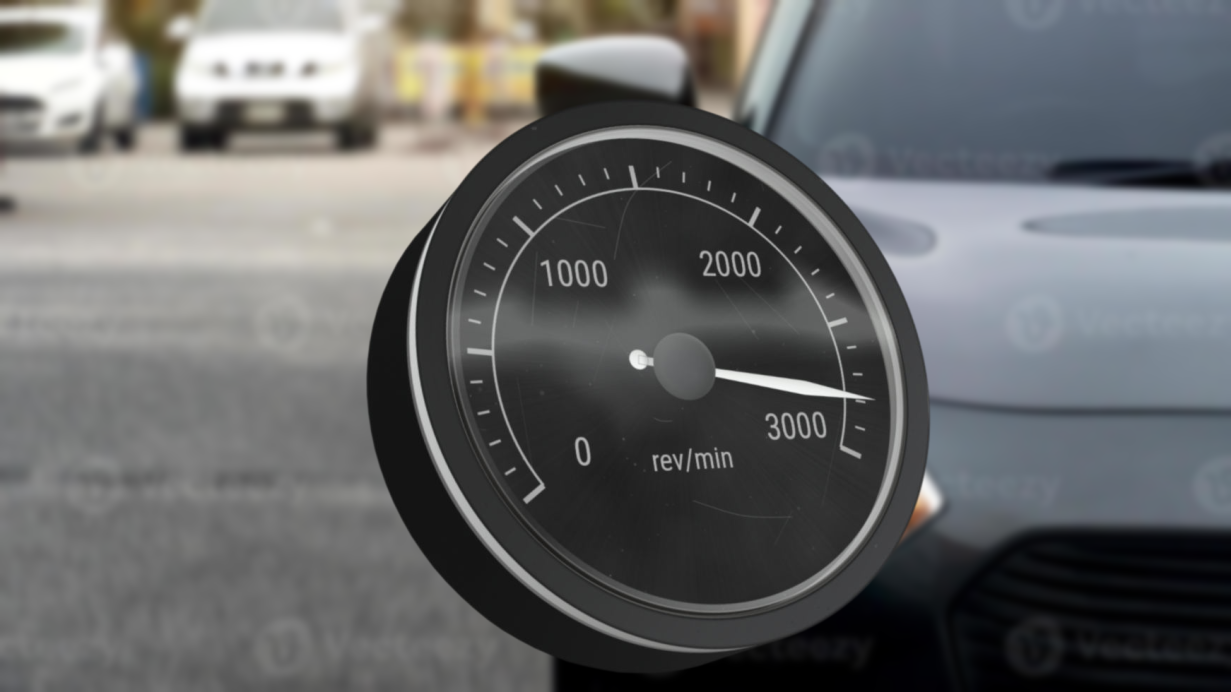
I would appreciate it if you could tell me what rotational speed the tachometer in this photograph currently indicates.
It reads 2800 rpm
